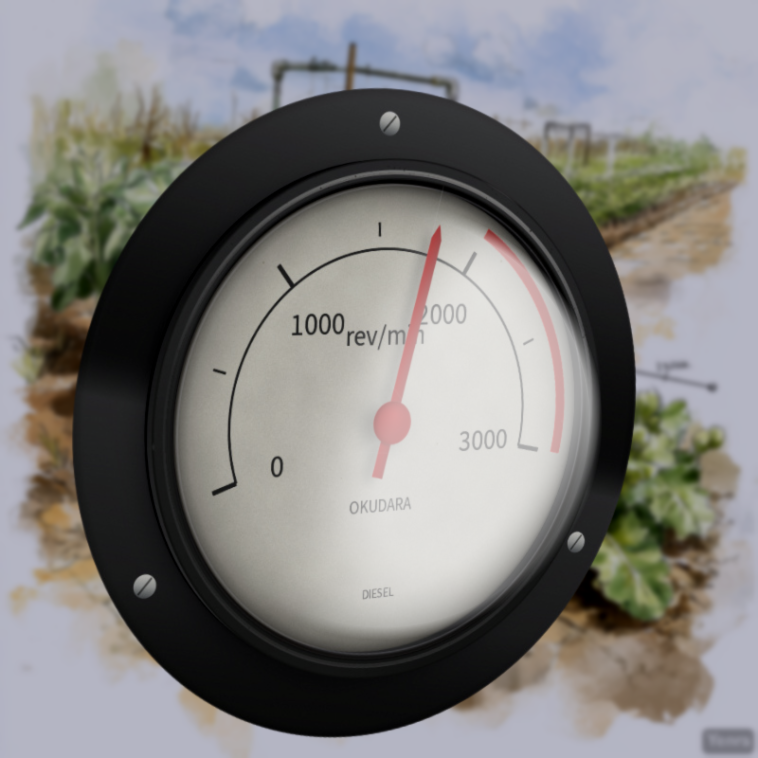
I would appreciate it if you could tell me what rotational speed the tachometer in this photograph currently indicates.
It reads 1750 rpm
